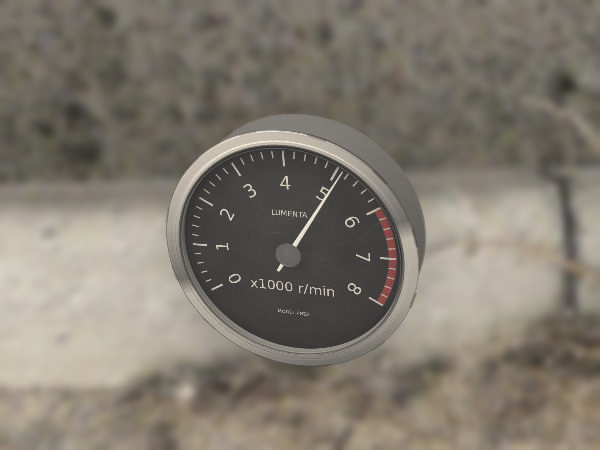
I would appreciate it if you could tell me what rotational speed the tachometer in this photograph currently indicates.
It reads 5100 rpm
